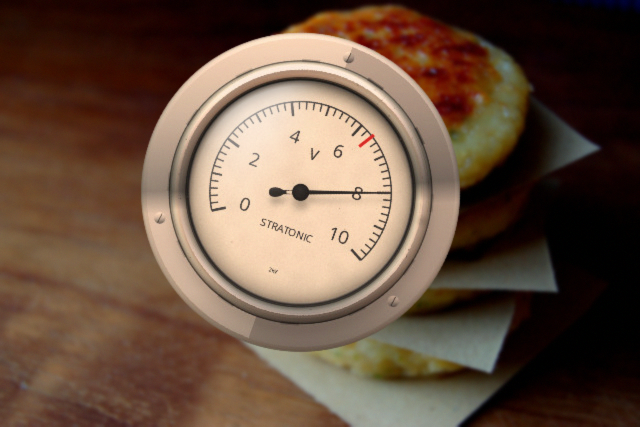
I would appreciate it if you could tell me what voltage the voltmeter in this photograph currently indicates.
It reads 8 V
